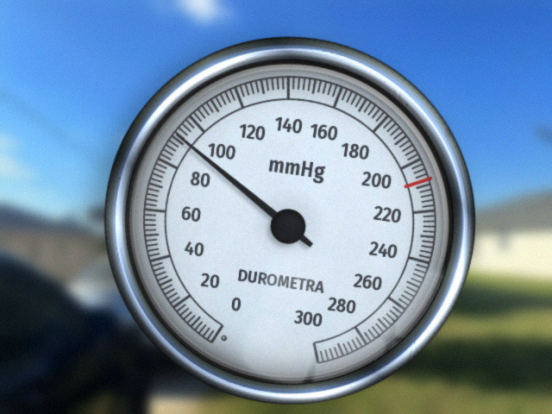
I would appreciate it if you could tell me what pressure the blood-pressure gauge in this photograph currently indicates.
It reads 92 mmHg
